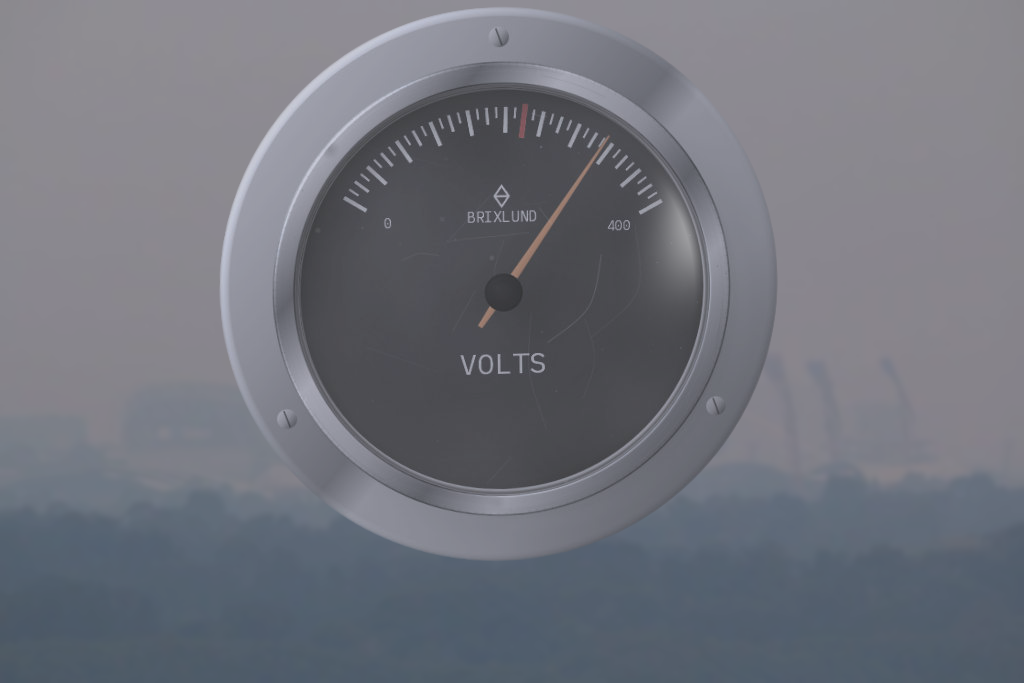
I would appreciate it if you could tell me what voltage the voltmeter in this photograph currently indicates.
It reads 310 V
